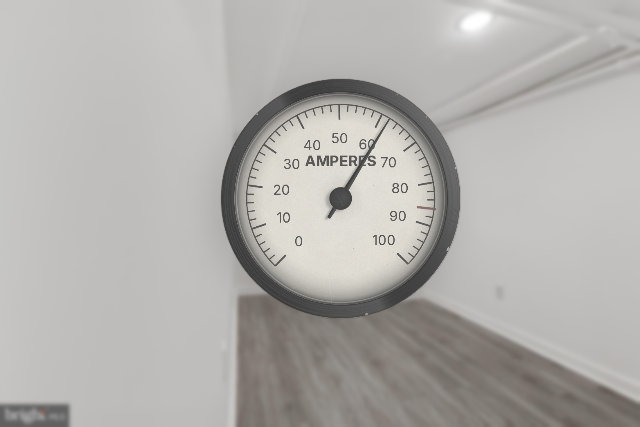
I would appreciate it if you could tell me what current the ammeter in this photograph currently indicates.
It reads 62 A
